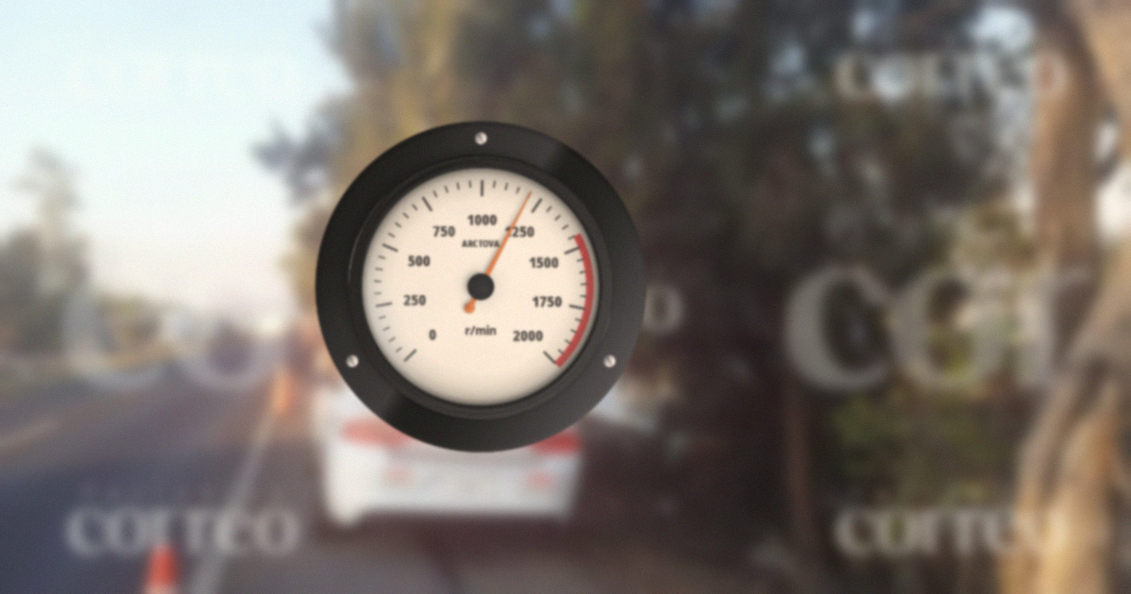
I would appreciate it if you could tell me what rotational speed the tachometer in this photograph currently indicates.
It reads 1200 rpm
